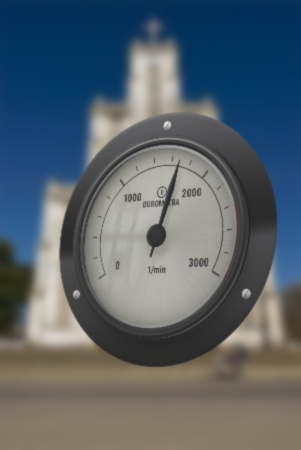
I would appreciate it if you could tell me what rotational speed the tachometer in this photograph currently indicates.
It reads 1700 rpm
